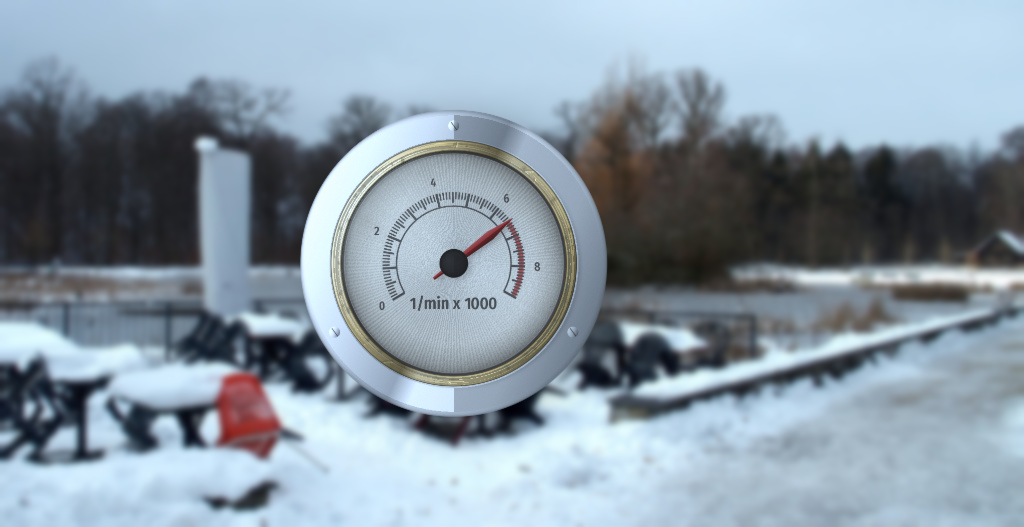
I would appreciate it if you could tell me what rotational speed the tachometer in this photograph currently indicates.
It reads 6500 rpm
